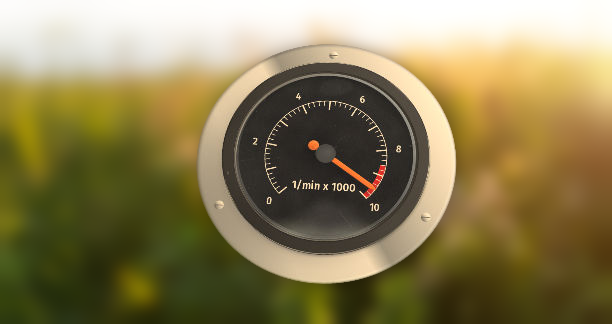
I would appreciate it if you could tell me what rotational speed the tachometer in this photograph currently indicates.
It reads 9600 rpm
